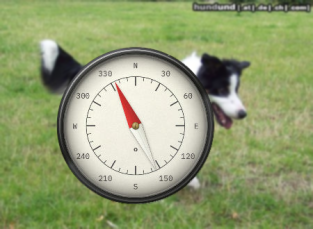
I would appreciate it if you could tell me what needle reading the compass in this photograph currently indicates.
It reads 335 °
